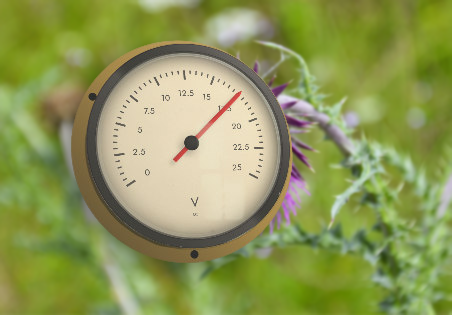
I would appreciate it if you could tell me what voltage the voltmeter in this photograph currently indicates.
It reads 17.5 V
